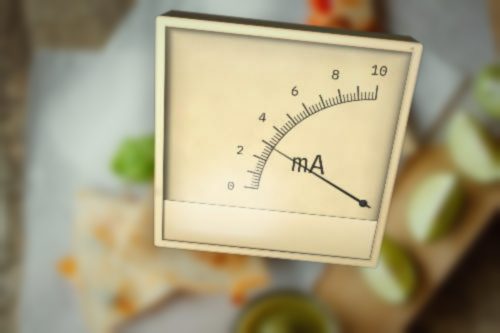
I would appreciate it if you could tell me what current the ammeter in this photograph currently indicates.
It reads 3 mA
